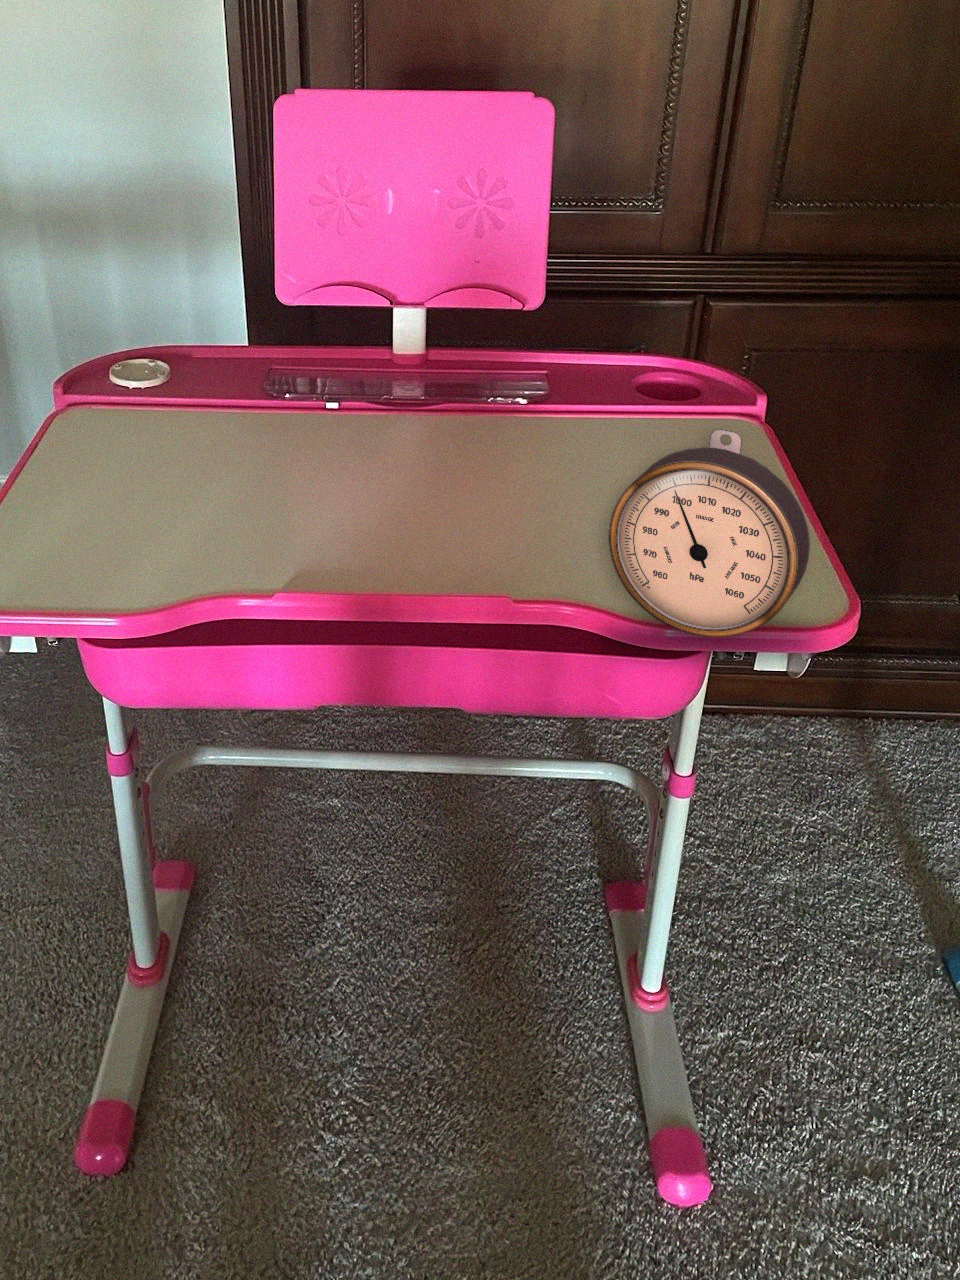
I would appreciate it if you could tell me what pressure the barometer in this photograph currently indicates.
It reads 1000 hPa
